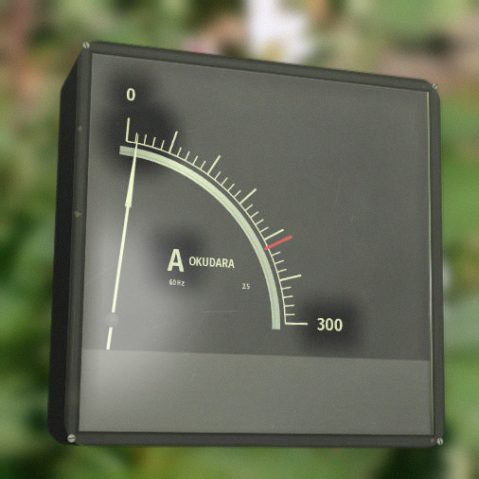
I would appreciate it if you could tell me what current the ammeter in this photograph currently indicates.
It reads 10 A
